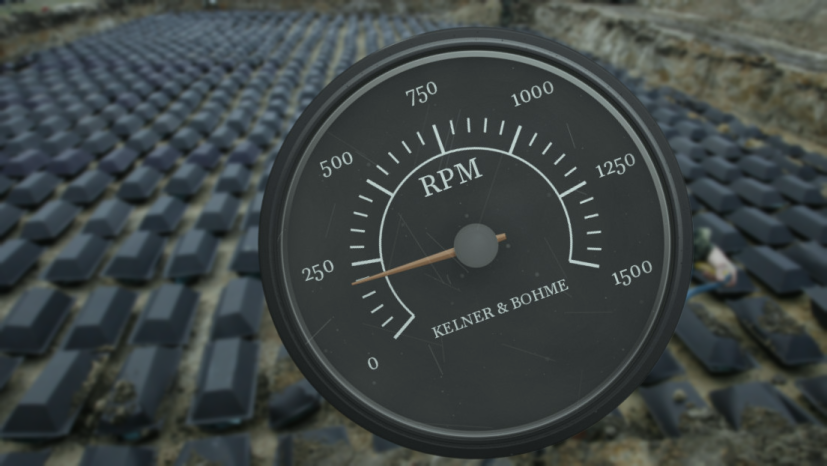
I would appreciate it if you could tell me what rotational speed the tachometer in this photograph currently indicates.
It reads 200 rpm
